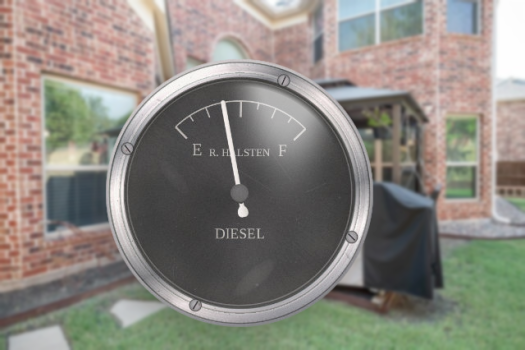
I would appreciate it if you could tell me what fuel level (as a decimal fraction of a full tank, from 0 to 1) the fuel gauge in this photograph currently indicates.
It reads 0.375
